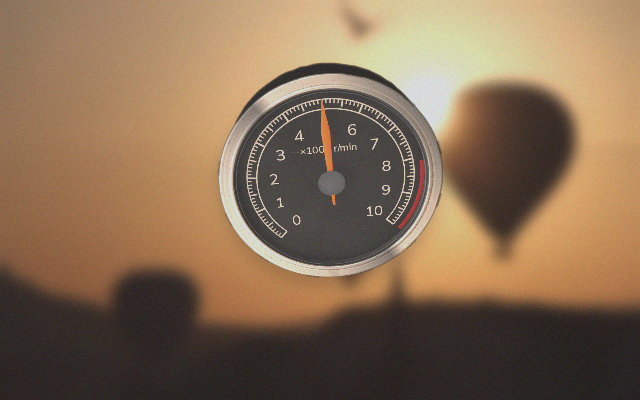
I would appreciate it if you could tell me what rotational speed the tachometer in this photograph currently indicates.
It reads 5000 rpm
